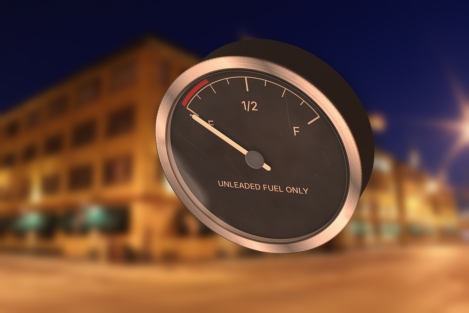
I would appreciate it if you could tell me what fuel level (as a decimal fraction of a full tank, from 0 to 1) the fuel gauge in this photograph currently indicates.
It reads 0
